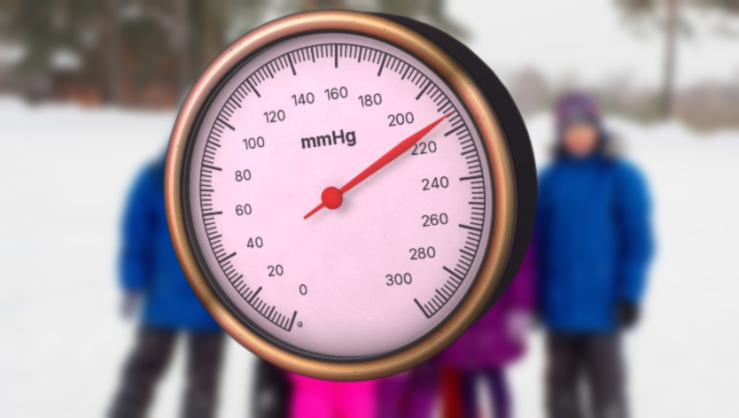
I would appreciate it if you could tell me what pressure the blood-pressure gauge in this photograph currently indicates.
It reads 214 mmHg
